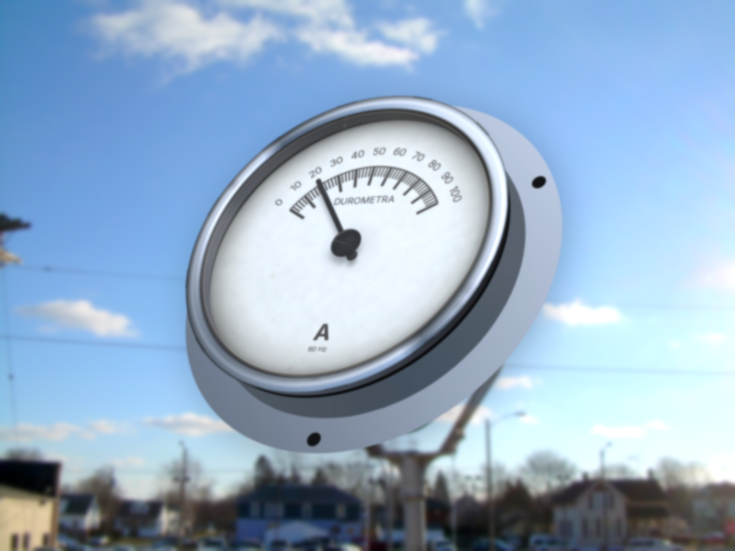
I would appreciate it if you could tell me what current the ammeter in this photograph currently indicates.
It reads 20 A
